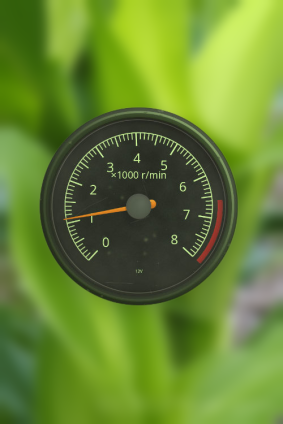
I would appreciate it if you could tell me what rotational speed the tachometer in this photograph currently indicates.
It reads 1100 rpm
